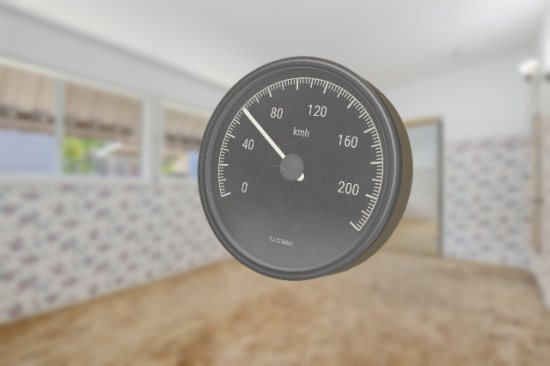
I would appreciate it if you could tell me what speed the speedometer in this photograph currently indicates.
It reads 60 km/h
